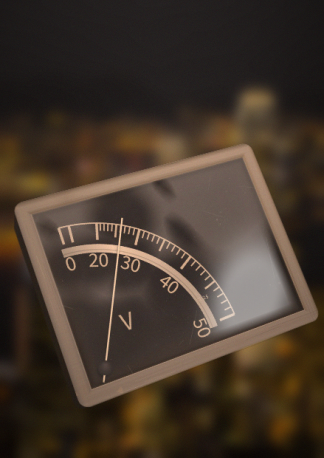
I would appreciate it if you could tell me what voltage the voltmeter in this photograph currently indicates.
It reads 26 V
